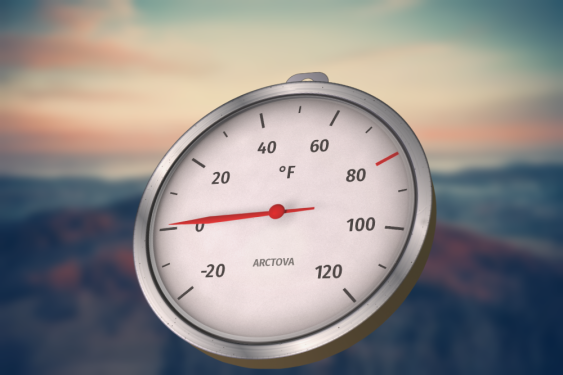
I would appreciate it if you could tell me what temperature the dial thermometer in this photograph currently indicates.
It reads 0 °F
